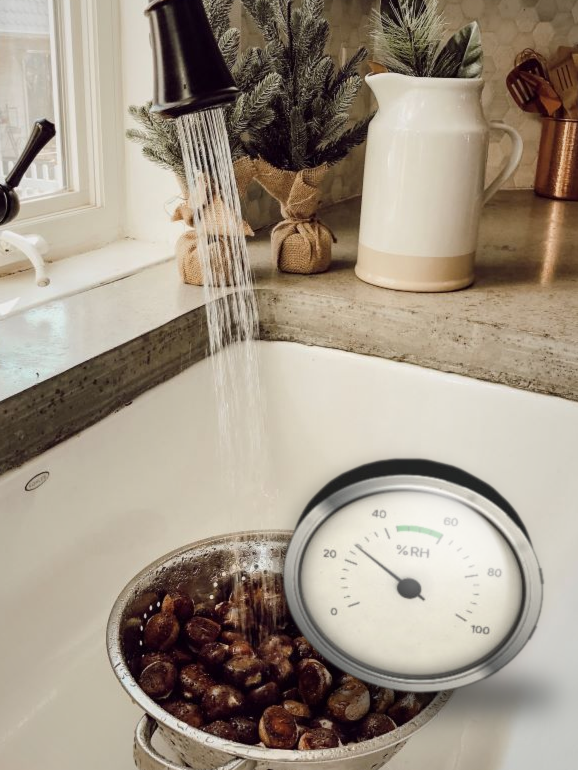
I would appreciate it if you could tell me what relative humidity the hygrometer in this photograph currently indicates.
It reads 28 %
